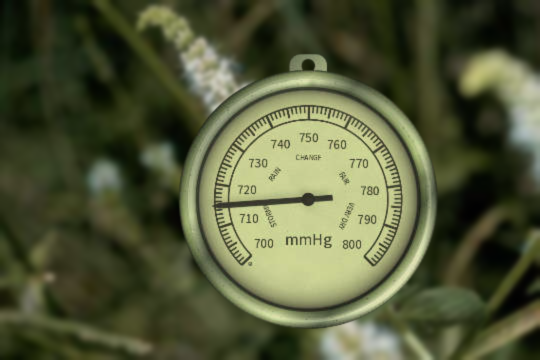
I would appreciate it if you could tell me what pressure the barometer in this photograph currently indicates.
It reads 715 mmHg
